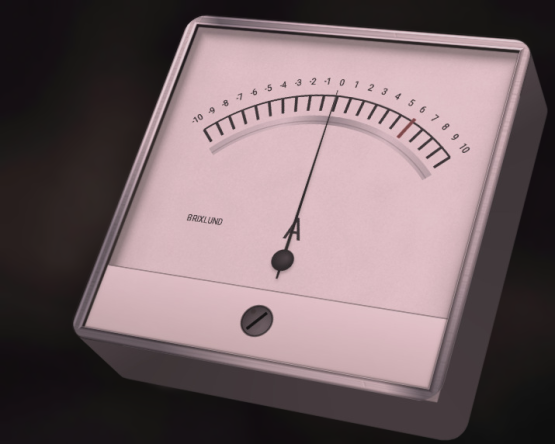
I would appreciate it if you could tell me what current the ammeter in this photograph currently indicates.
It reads 0 A
